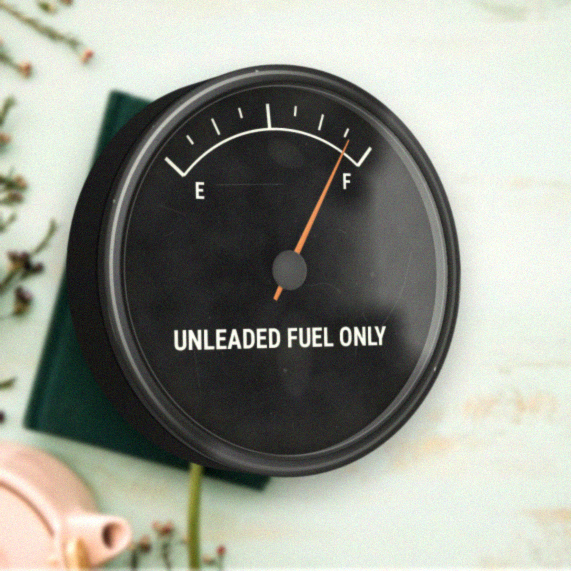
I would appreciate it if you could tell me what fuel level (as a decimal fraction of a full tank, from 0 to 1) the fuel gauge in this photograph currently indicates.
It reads 0.875
